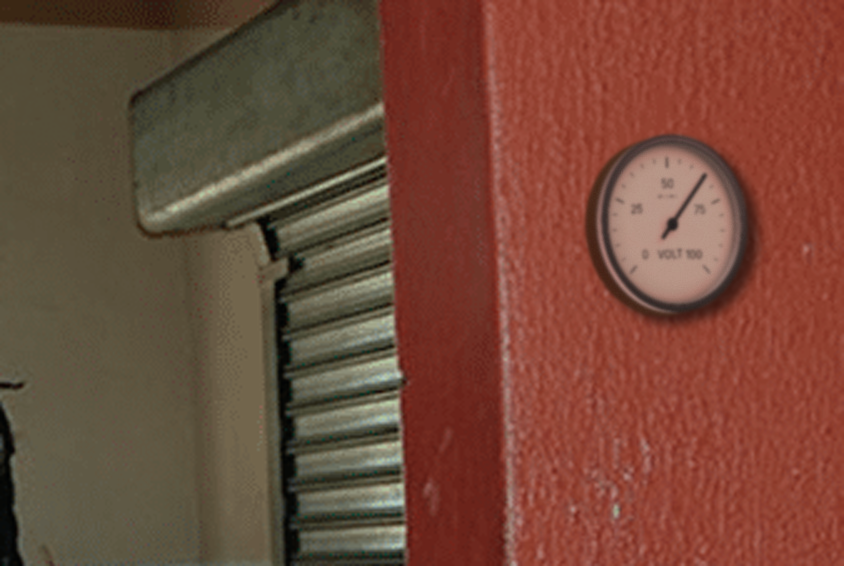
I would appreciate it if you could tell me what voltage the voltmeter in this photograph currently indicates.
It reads 65 V
